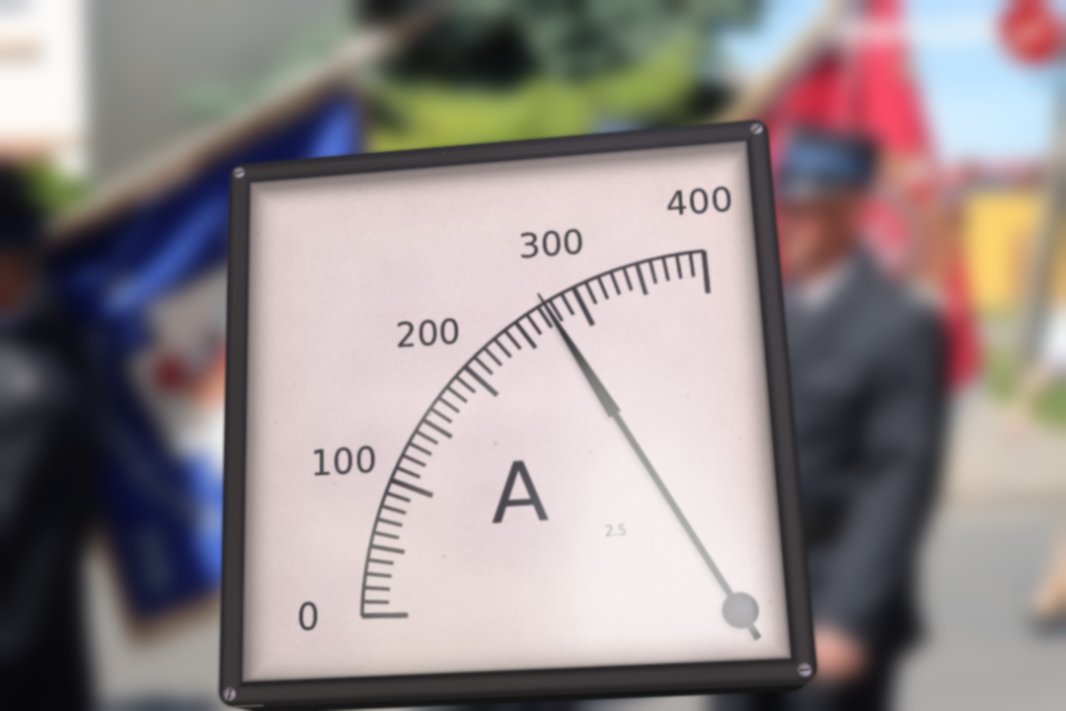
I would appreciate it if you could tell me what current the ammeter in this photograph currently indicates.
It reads 275 A
